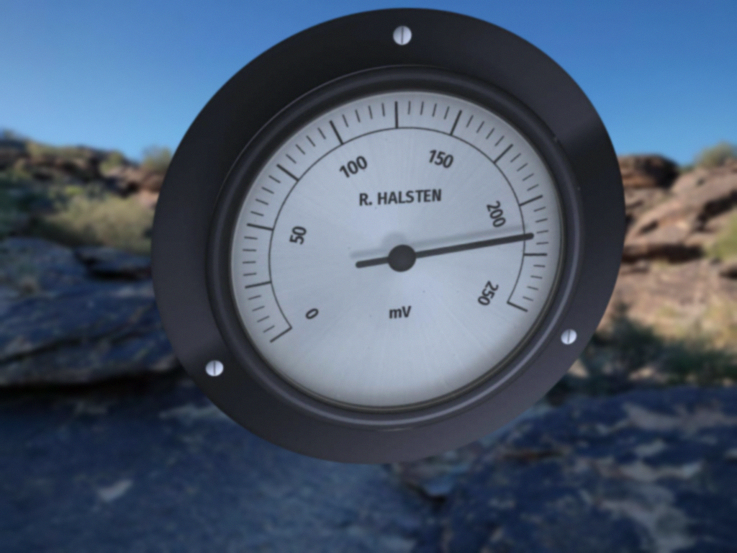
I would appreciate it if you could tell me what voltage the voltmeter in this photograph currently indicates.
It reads 215 mV
